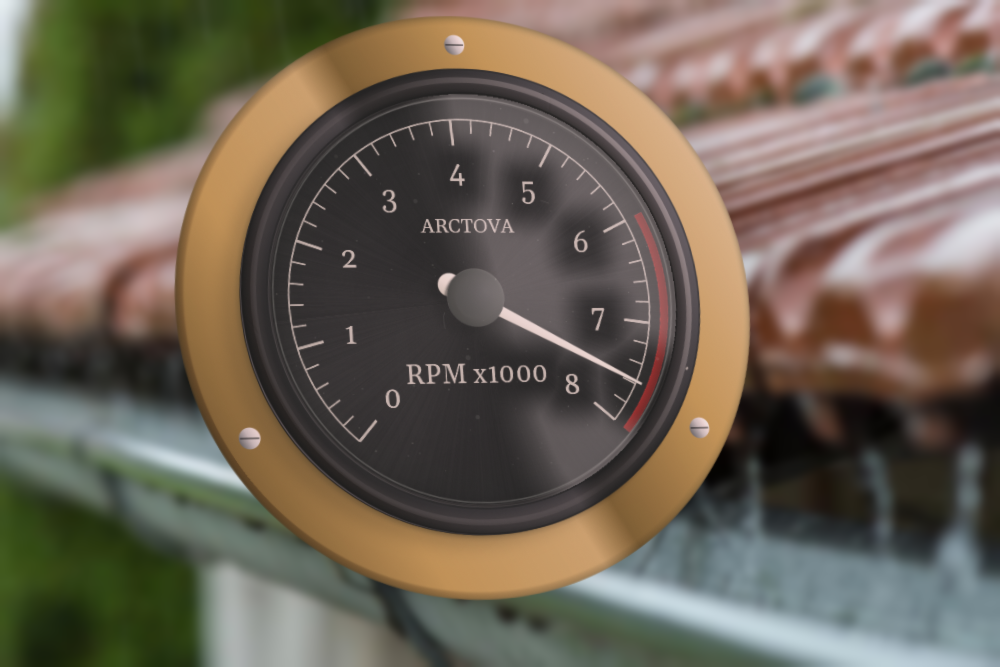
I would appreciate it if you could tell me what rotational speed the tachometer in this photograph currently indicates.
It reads 7600 rpm
